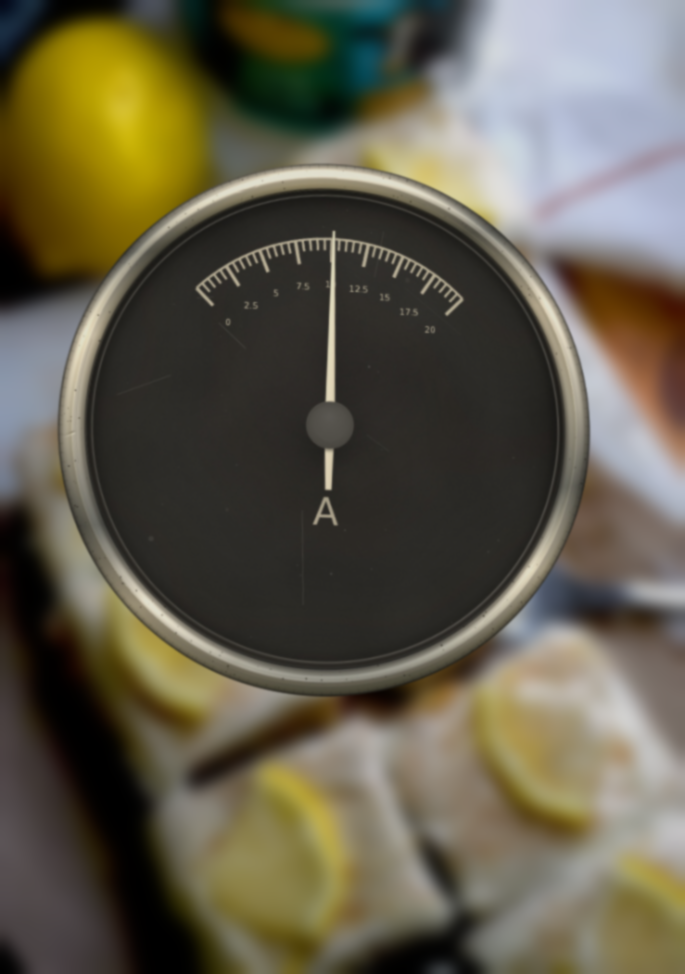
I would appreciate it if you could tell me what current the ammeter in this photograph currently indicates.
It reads 10 A
